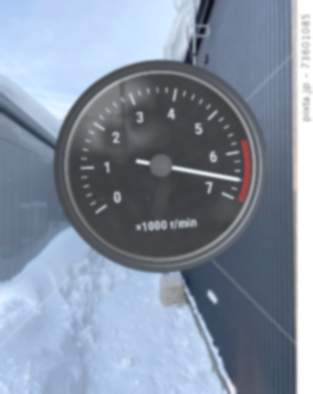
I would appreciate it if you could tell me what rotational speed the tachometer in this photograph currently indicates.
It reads 6600 rpm
